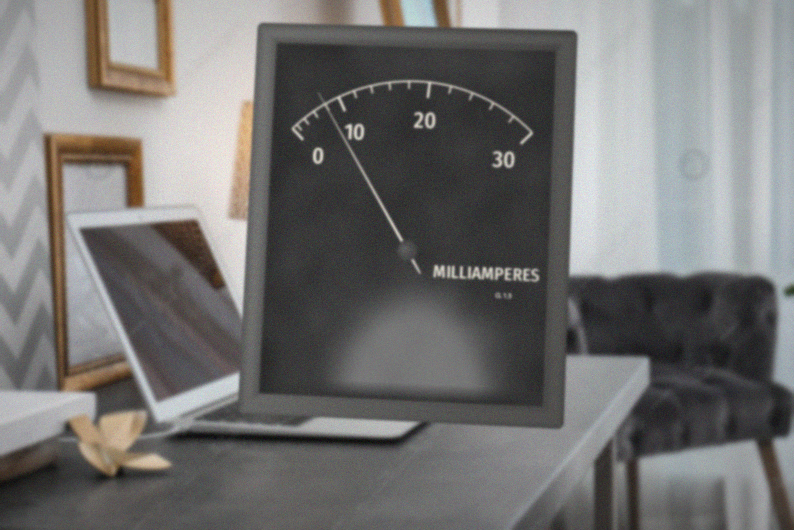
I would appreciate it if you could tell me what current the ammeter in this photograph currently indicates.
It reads 8 mA
